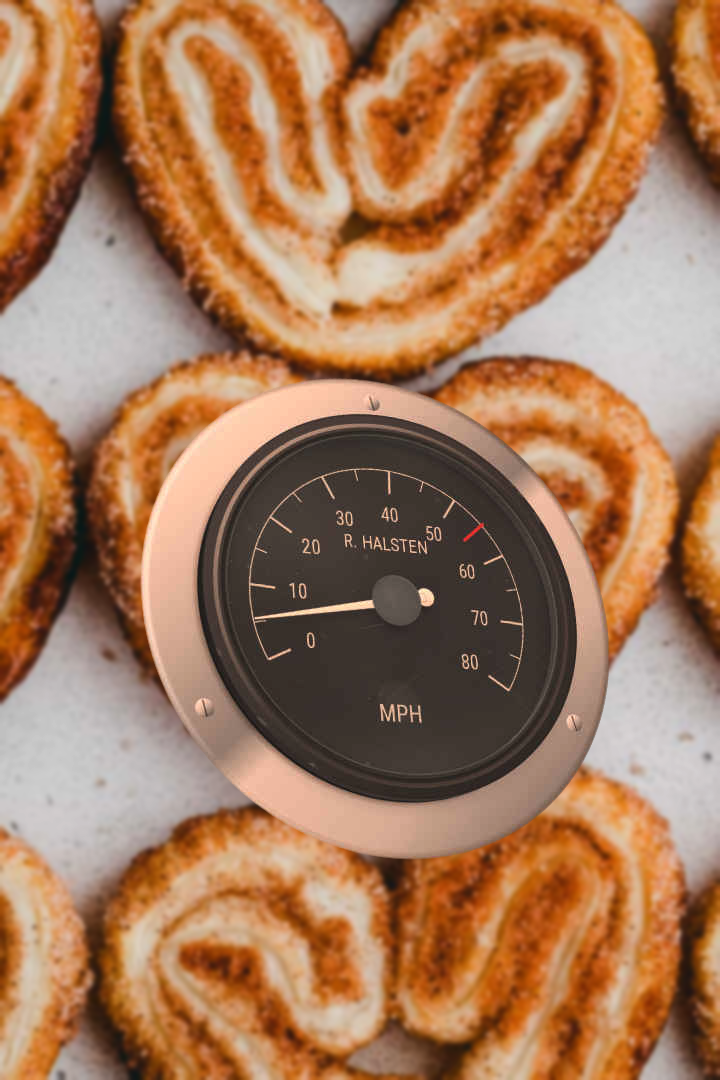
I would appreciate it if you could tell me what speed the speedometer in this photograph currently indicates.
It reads 5 mph
